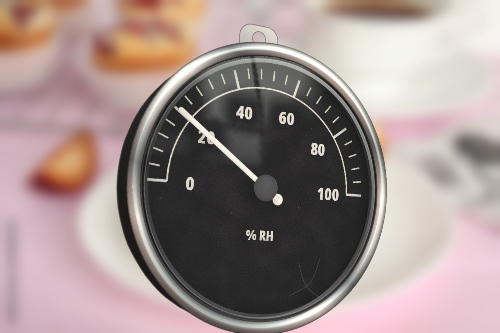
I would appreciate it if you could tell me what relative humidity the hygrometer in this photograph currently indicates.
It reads 20 %
